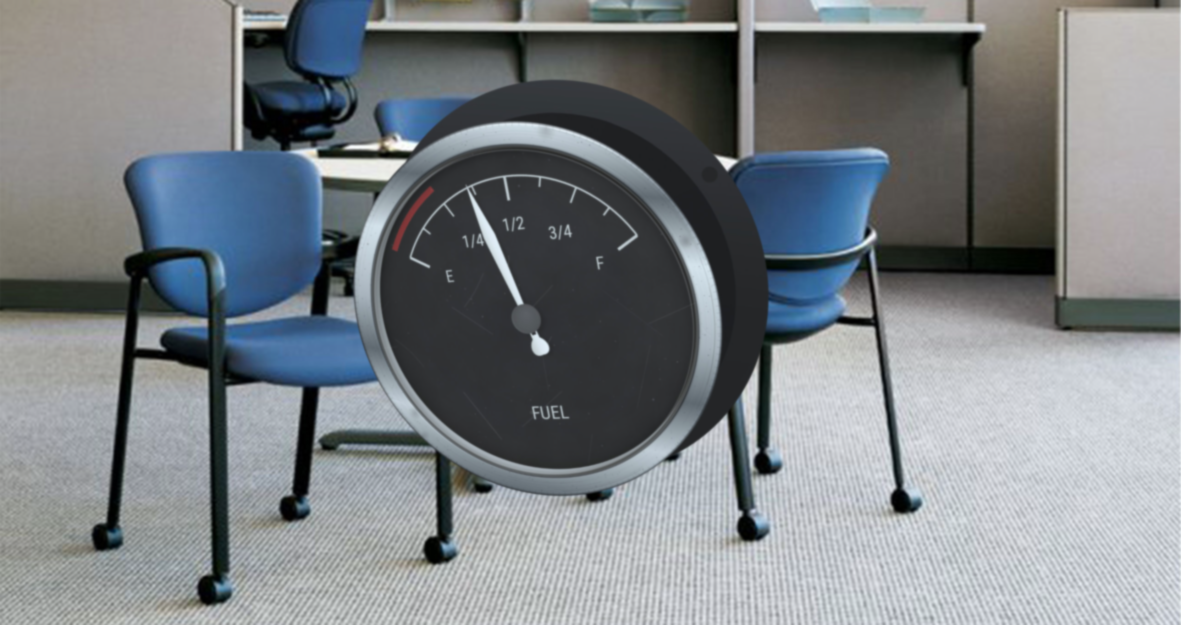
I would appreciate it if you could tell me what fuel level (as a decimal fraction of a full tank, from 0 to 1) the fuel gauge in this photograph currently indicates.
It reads 0.375
